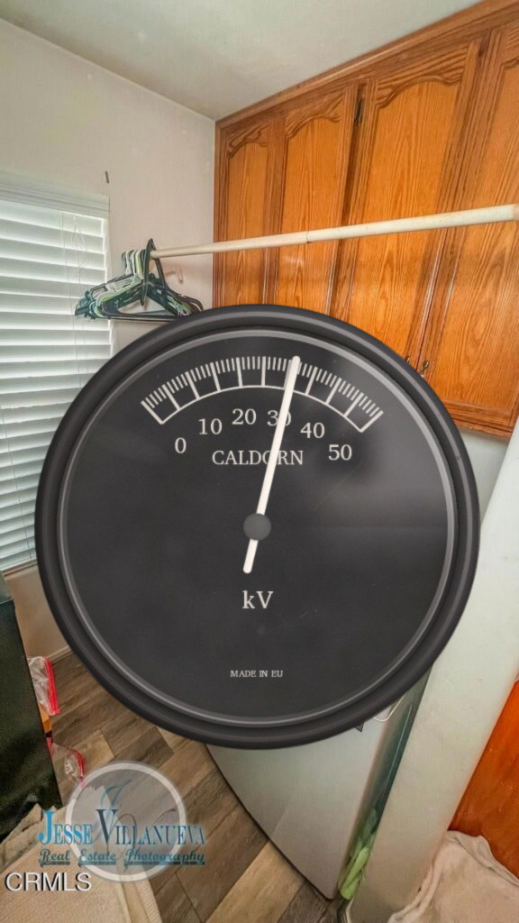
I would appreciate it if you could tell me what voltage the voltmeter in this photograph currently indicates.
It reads 31 kV
